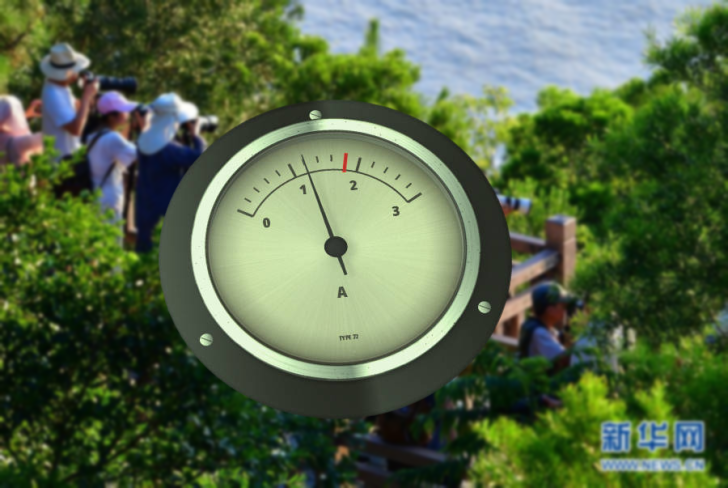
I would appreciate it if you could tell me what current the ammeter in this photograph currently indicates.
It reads 1.2 A
